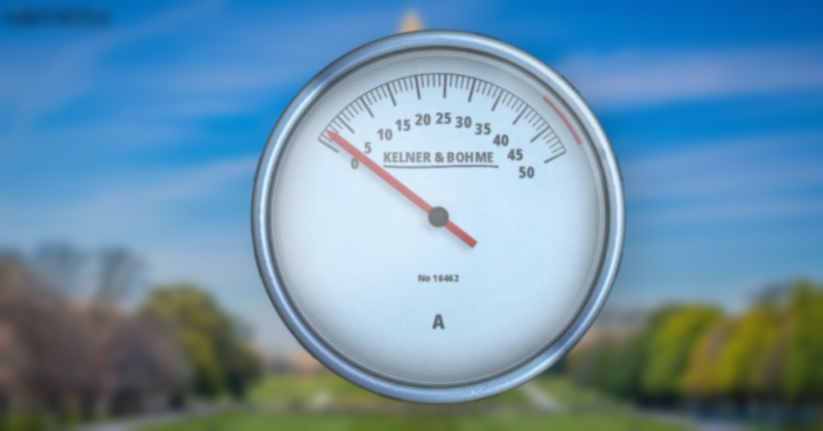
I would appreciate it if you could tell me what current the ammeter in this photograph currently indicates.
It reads 2 A
